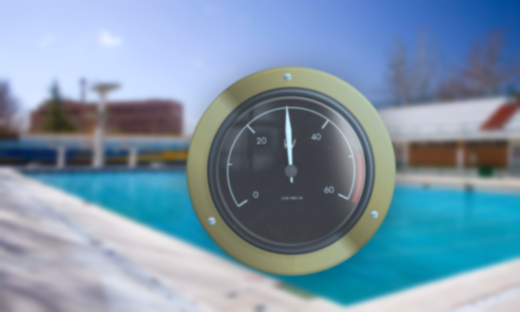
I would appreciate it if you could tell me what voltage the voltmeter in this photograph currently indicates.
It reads 30 kV
